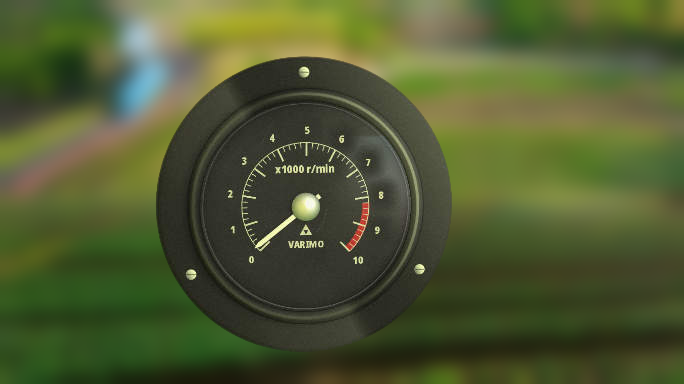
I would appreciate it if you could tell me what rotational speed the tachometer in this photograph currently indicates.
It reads 200 rpm
